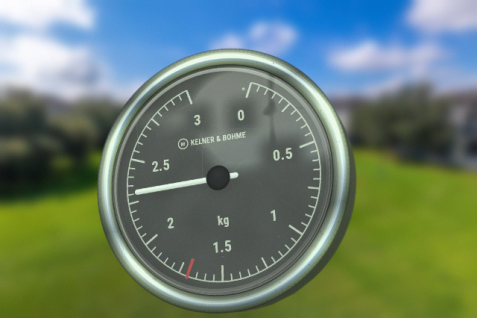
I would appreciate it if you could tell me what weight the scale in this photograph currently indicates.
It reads 2.3 kg
